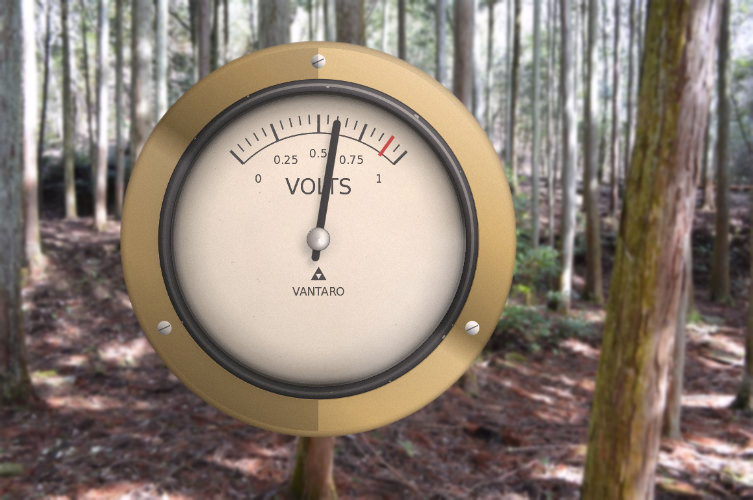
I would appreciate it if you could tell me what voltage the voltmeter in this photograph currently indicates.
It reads 0.6 V
